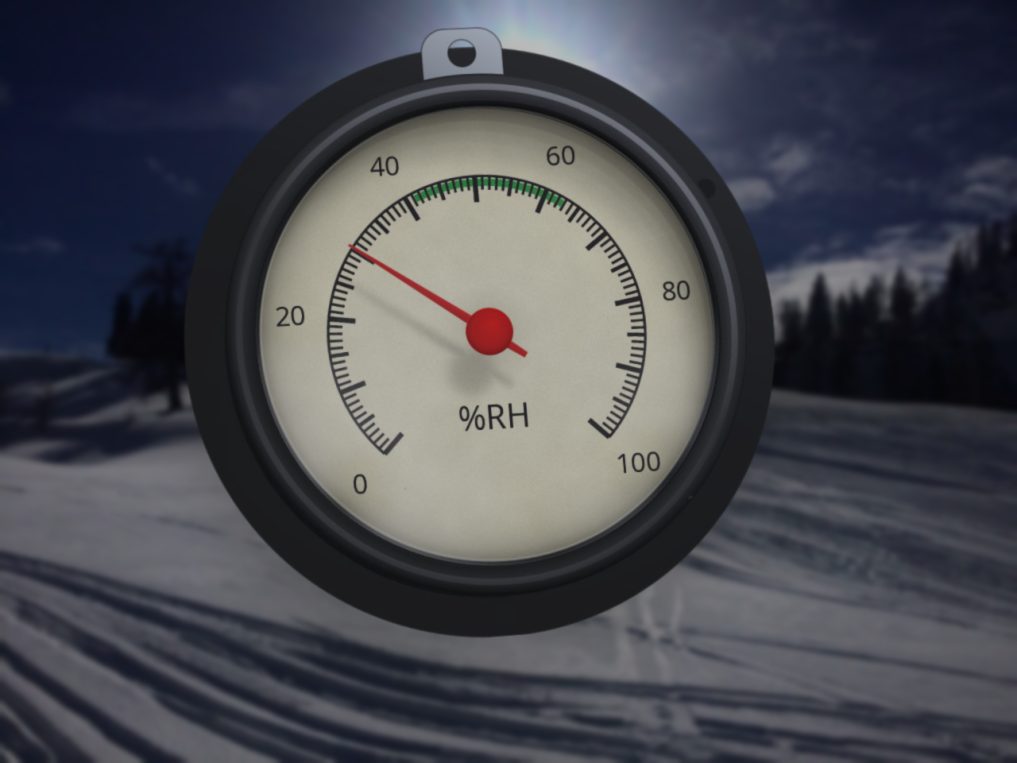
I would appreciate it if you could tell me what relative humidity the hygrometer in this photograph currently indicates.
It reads 30 %
